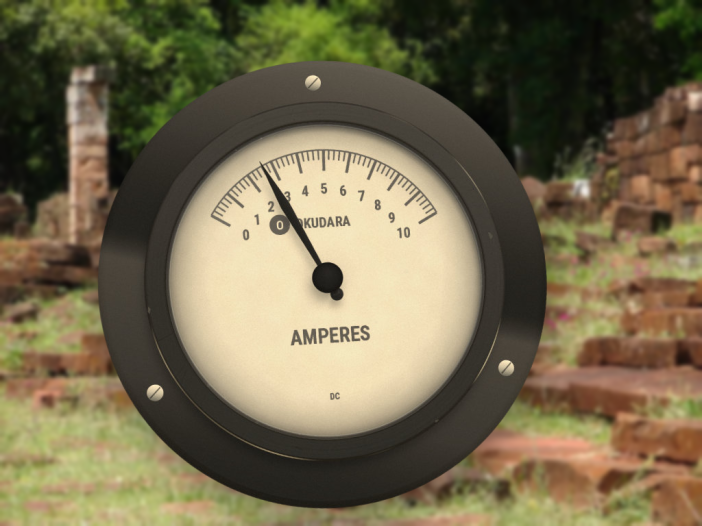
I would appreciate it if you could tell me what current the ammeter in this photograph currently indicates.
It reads 2.6 A
